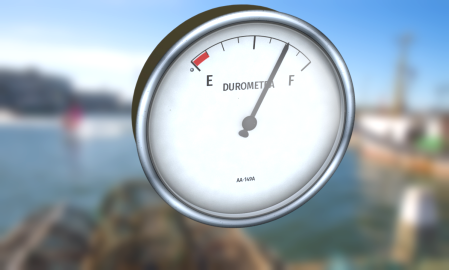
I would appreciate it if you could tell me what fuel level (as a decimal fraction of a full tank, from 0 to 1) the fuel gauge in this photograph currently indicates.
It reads 0.75
